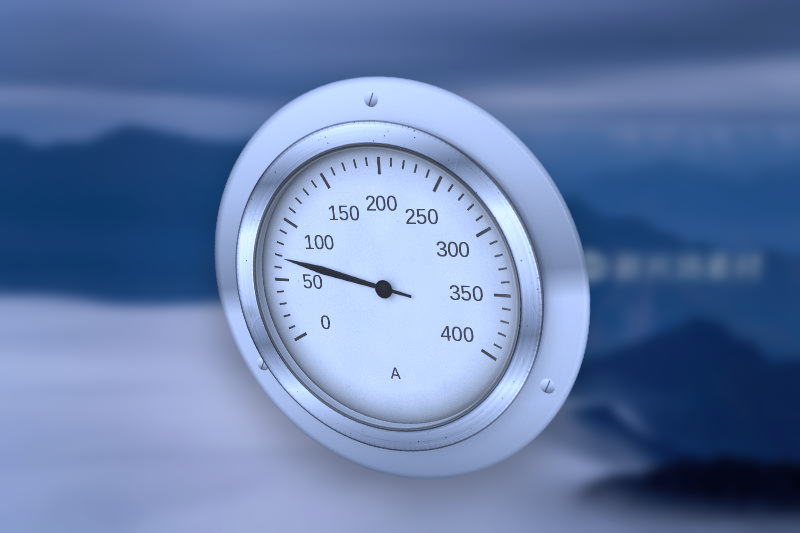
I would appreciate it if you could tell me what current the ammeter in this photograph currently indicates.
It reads 70 A
